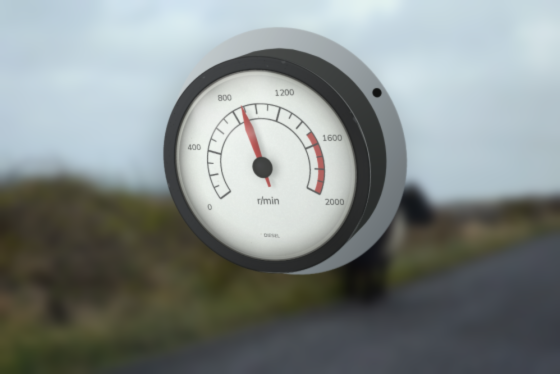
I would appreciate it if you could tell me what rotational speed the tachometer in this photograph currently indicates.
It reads 900 rpm
